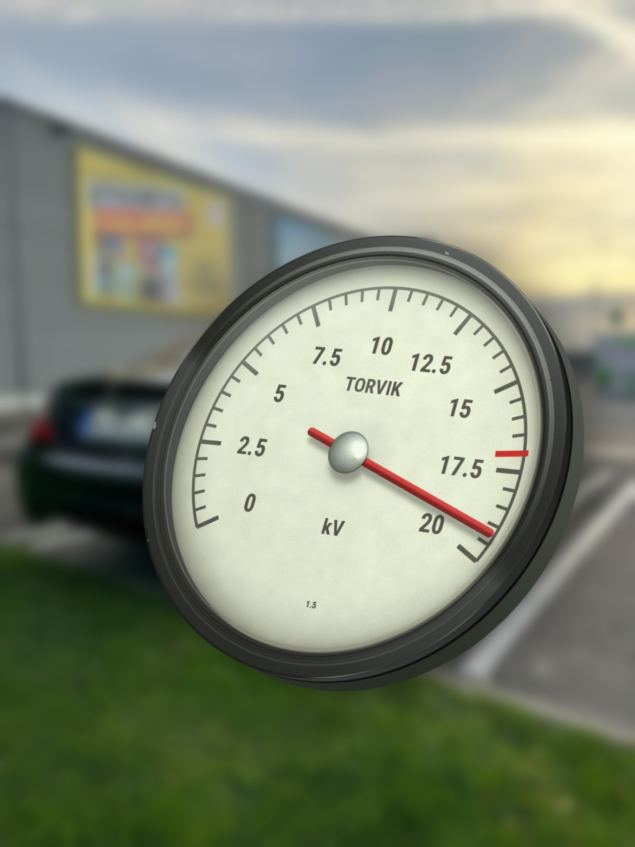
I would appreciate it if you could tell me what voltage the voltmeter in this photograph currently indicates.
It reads 19.25 kV
